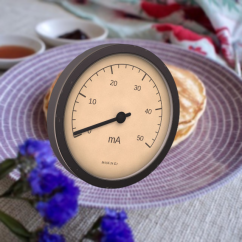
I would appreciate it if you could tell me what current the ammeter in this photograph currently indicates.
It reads 1 mA
